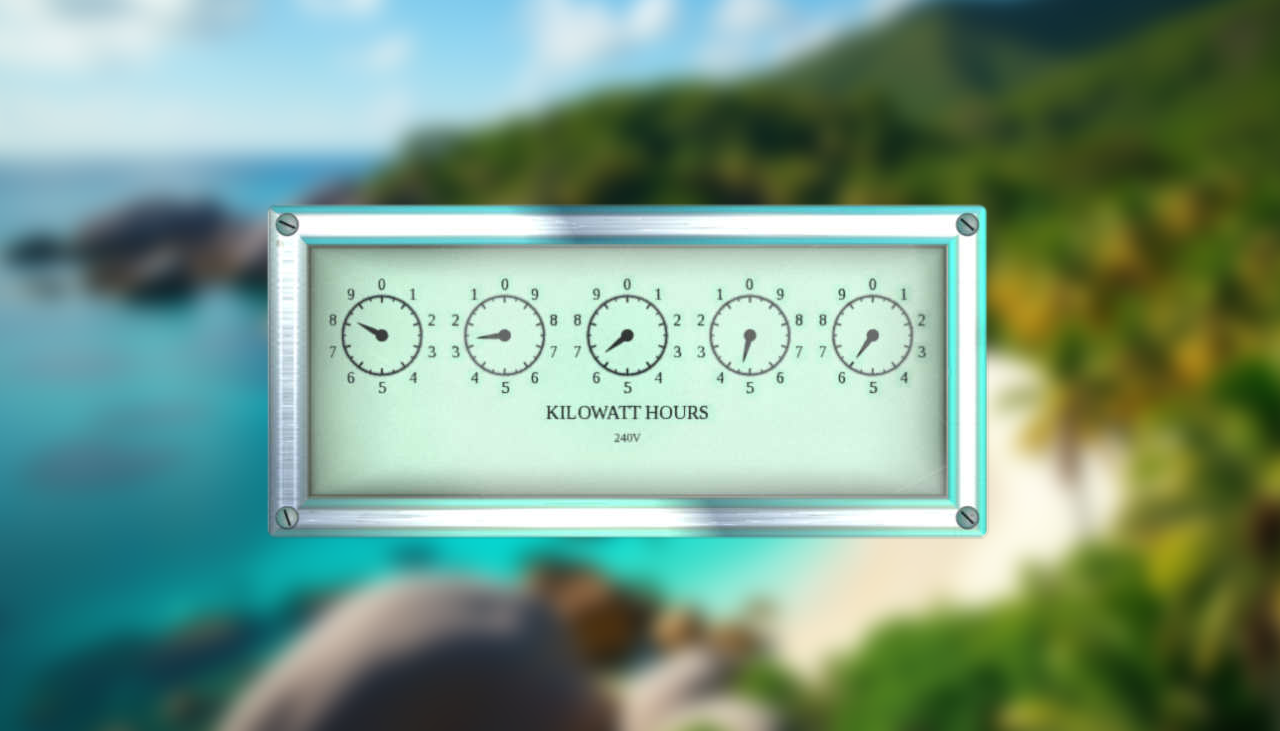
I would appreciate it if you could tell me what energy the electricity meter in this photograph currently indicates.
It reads 82646 kWh
